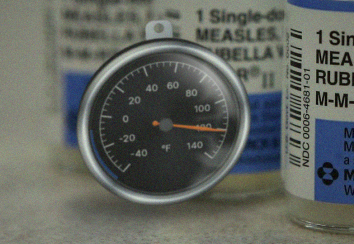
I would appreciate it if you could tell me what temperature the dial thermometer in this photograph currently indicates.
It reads 120 °F
